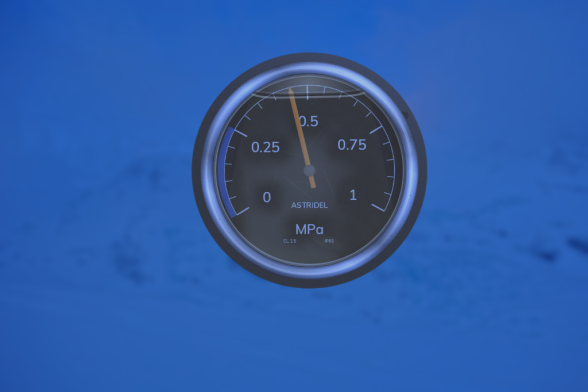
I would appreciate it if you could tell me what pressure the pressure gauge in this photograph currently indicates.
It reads 0.45 MPa
